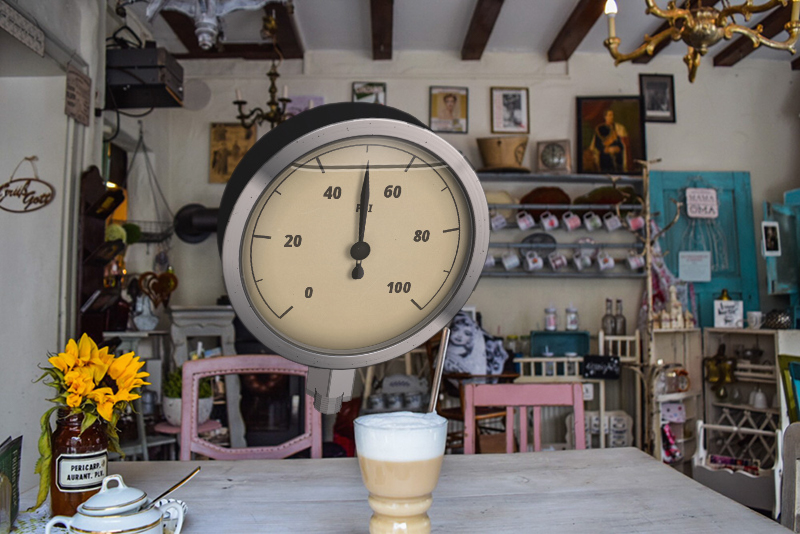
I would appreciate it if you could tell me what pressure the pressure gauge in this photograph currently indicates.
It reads 50 psi
